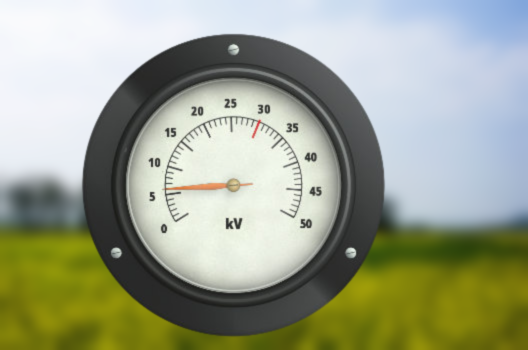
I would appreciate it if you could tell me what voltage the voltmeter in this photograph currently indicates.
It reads 6 kV
